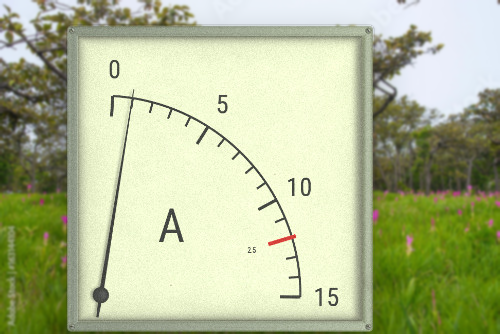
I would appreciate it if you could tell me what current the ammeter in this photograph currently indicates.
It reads 1 A
